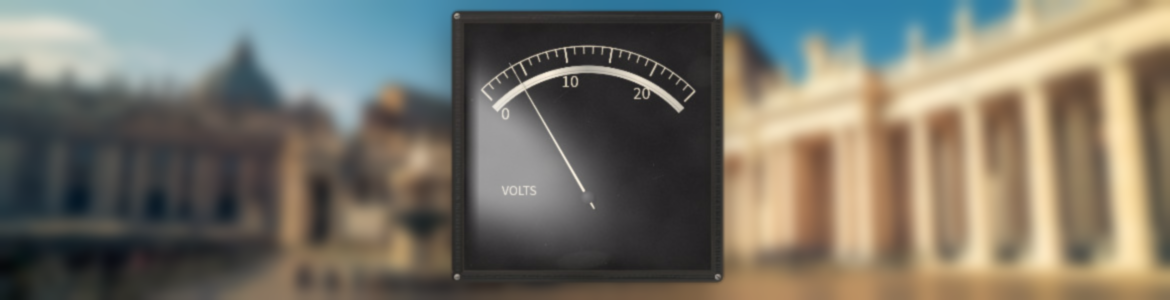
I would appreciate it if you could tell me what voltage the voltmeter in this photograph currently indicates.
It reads 4 V
